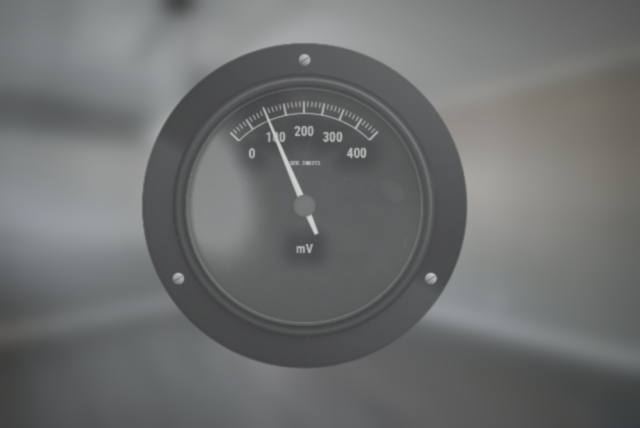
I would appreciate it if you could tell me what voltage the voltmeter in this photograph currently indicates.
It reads 100 mV
